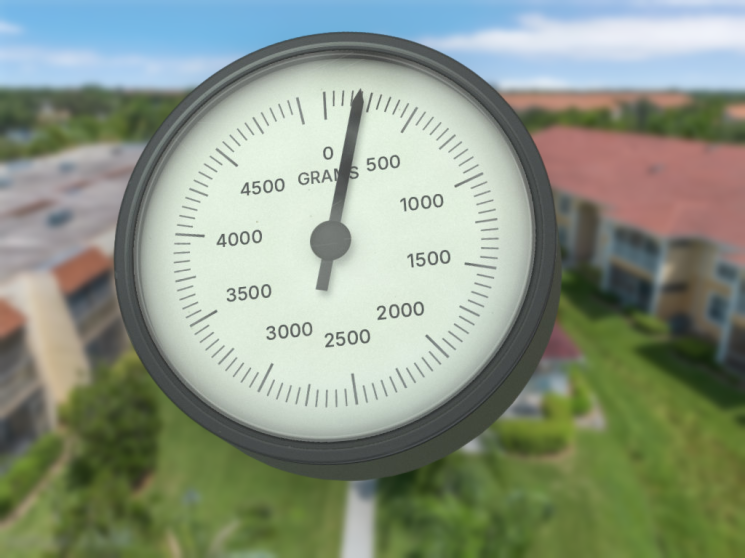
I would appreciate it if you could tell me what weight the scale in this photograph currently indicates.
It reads 200 g
